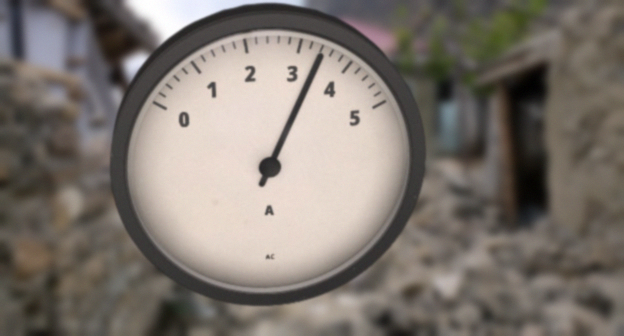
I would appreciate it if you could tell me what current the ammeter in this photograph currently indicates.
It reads 3.4 A
